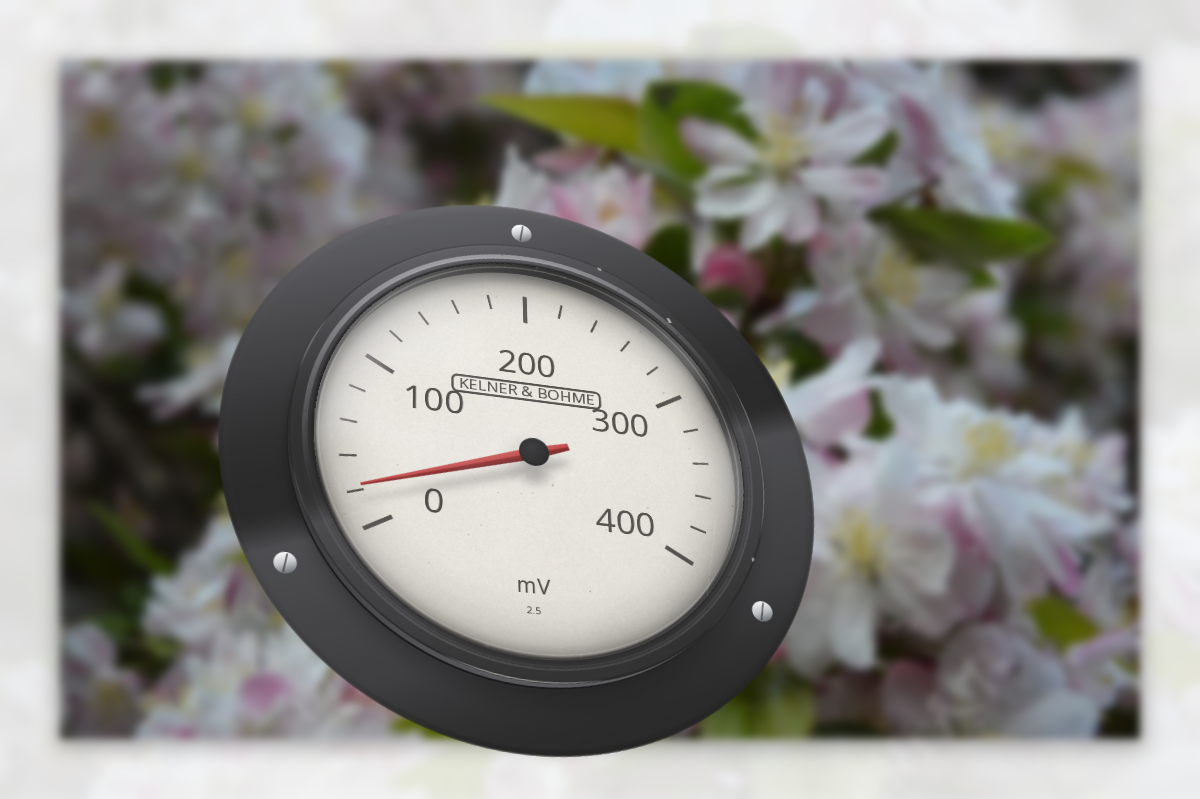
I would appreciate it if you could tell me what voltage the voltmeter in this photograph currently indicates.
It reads 20 mV
